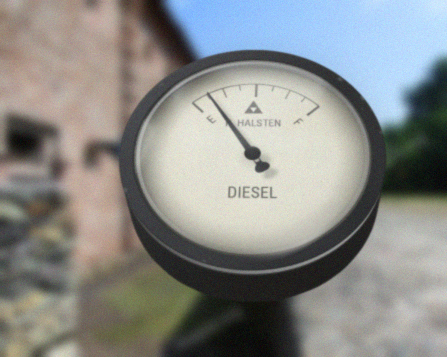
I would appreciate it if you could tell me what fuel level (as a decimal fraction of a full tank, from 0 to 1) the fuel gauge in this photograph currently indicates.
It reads 0.125
